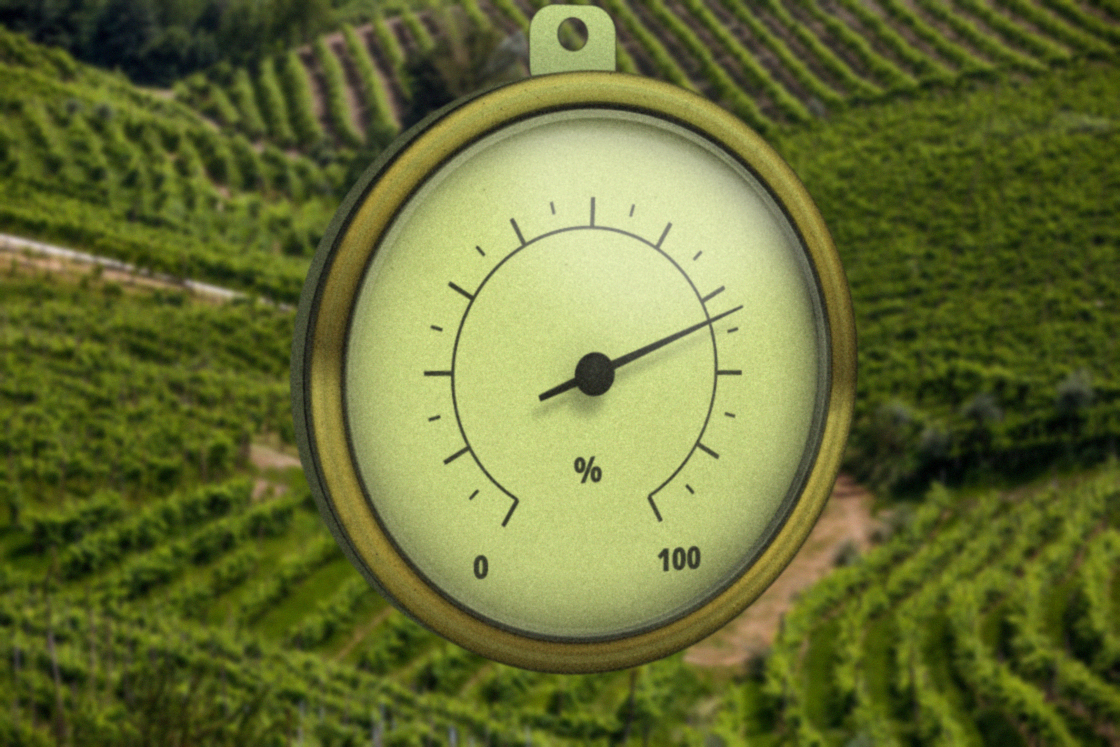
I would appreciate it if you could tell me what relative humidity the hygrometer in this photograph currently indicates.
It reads 72.5 %
